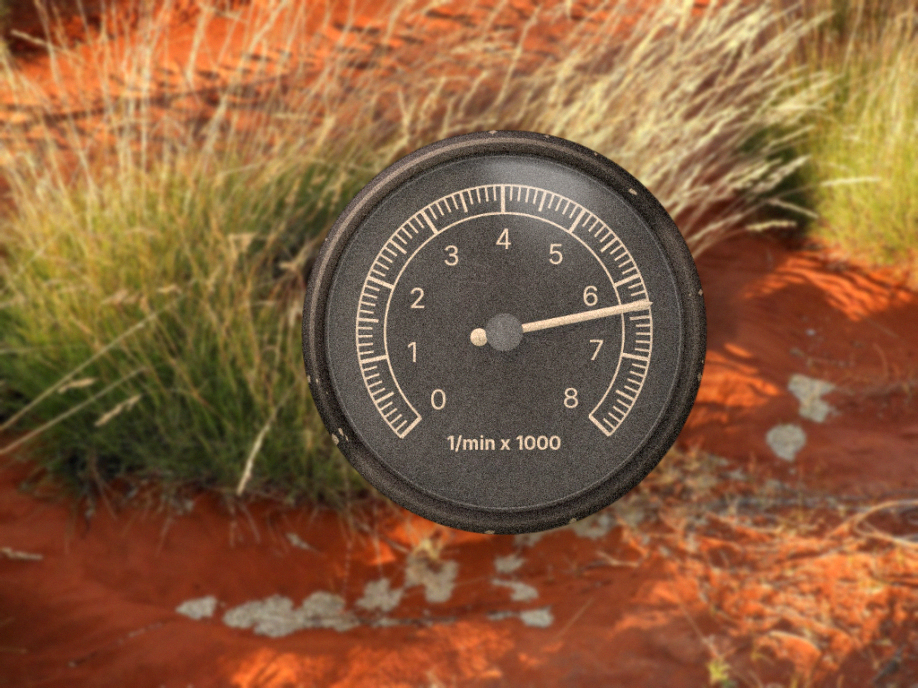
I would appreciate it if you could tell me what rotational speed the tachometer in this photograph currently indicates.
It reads 6350 rpm
